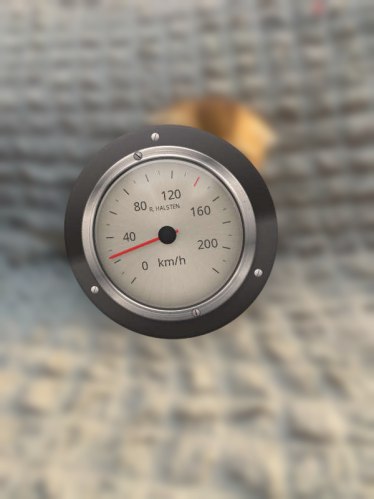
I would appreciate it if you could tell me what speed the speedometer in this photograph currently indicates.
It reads 25 km/h
